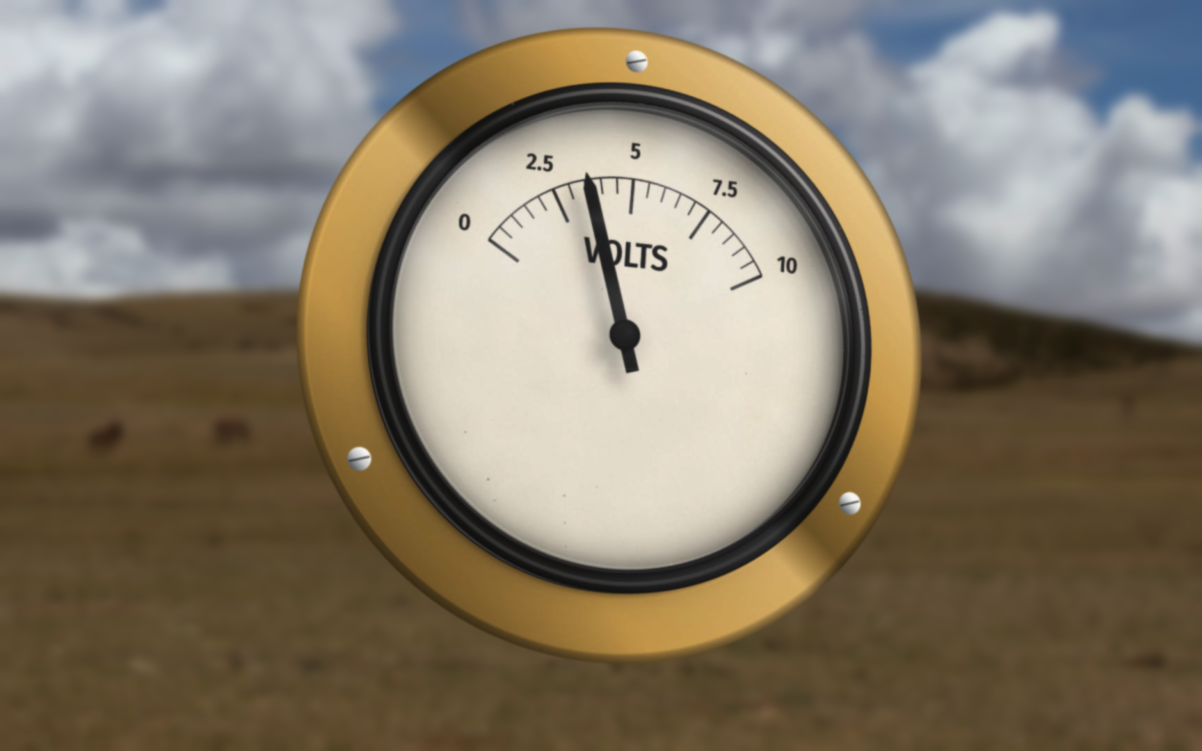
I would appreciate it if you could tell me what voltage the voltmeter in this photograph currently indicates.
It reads 3.5 V
